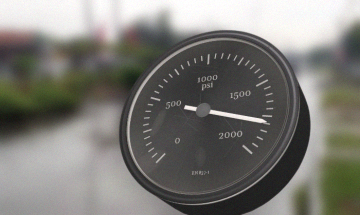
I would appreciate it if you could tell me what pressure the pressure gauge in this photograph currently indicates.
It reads 1800 psi
